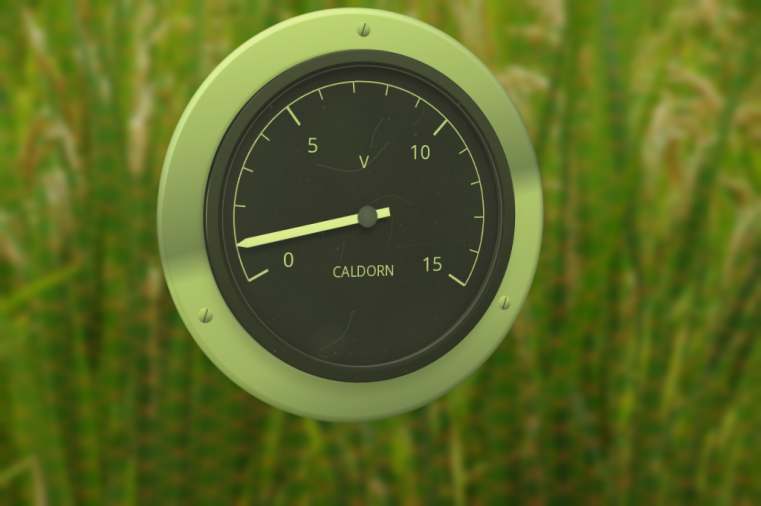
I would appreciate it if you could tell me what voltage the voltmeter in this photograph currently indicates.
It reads 1 V
